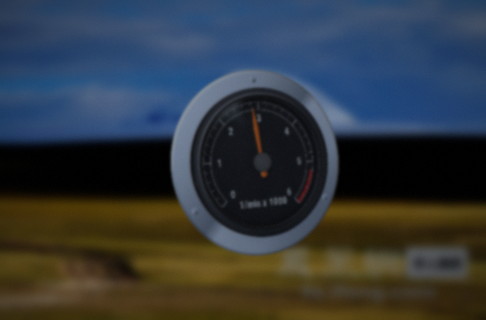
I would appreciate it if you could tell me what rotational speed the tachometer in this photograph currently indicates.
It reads 2800 rpm
